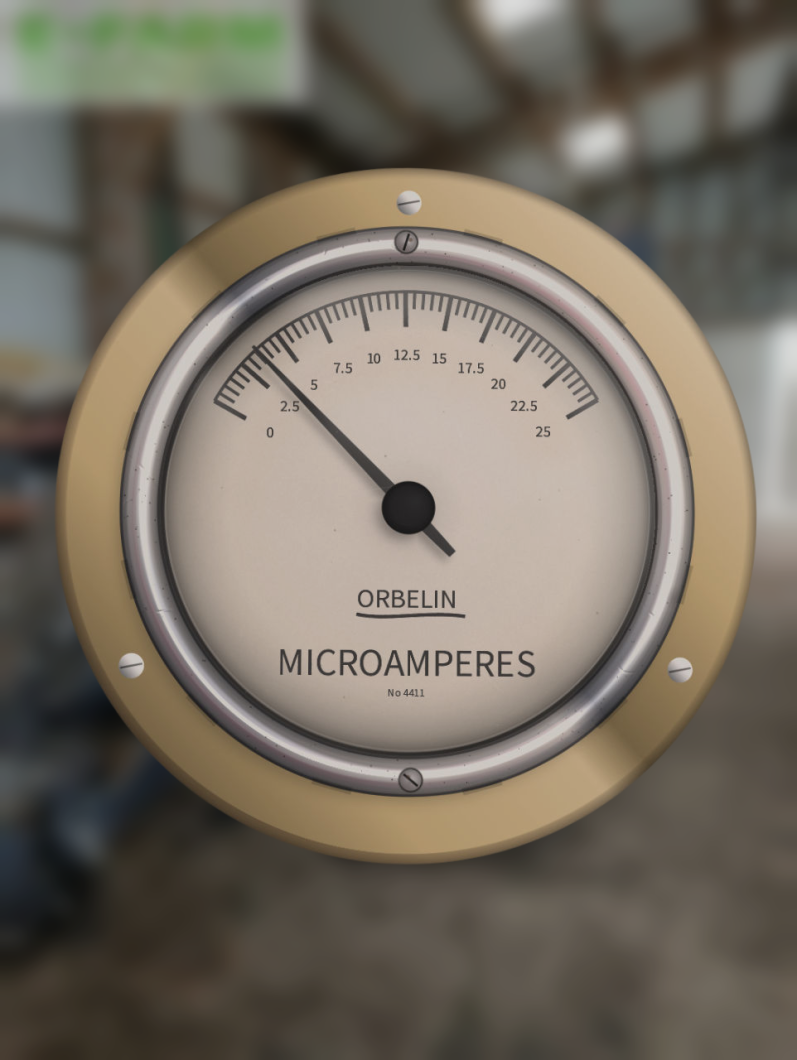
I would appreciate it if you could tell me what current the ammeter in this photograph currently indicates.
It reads 3.5 µA
